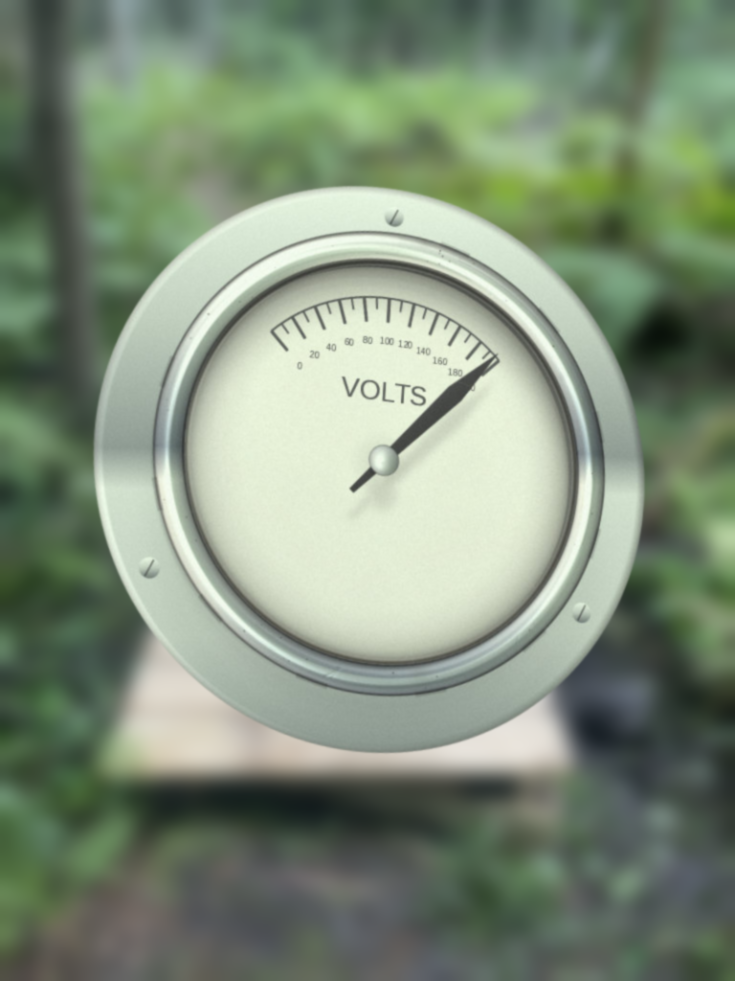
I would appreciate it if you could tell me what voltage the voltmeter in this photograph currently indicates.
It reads 195 V
